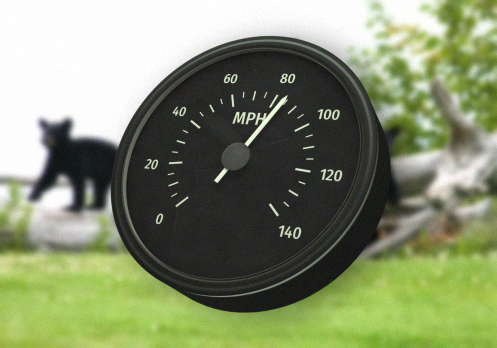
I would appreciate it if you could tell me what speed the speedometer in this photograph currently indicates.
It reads 85 mph
